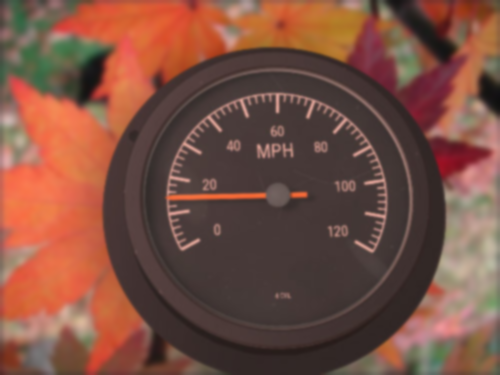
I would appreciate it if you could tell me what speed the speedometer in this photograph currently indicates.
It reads 14 mph
